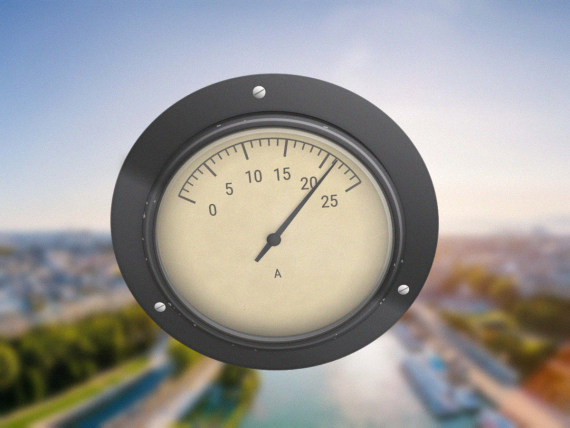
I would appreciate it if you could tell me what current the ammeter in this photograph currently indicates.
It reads 21 A
